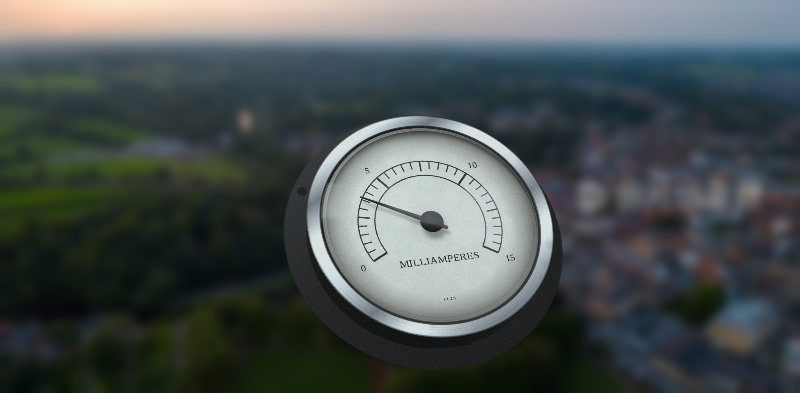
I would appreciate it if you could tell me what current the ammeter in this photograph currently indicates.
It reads 3.5 mA
